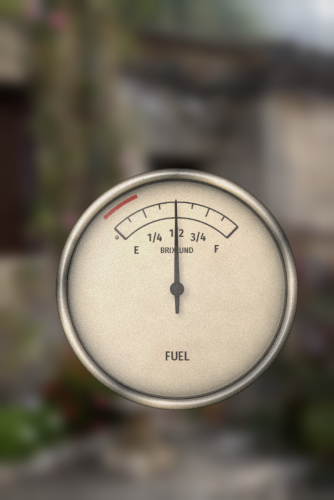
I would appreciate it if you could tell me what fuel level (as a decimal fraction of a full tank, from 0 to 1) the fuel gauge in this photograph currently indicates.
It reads 0.5
